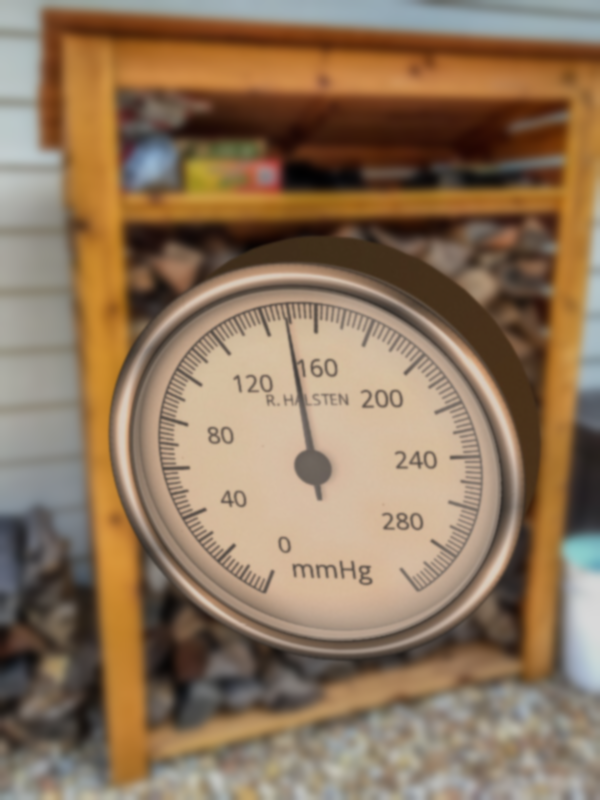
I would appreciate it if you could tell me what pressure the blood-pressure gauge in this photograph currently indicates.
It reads 150 mmHg
